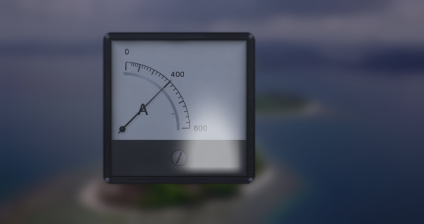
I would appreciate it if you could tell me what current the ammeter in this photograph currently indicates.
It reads 400 A
